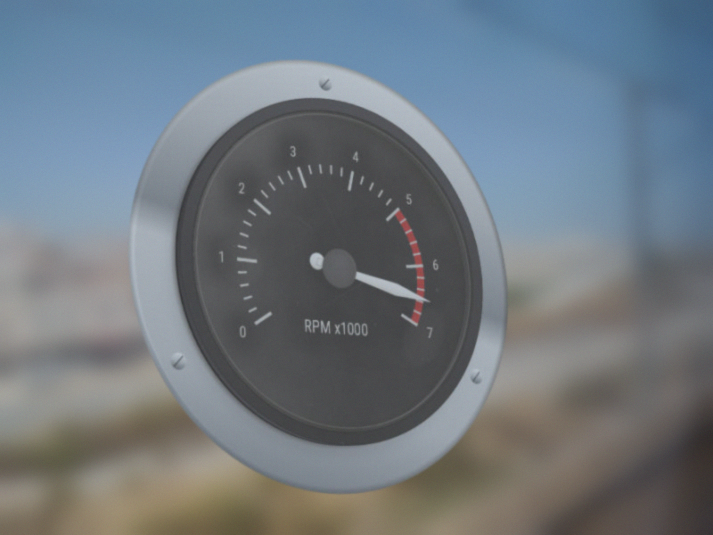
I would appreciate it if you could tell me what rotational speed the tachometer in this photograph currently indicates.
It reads 6600 rpm
